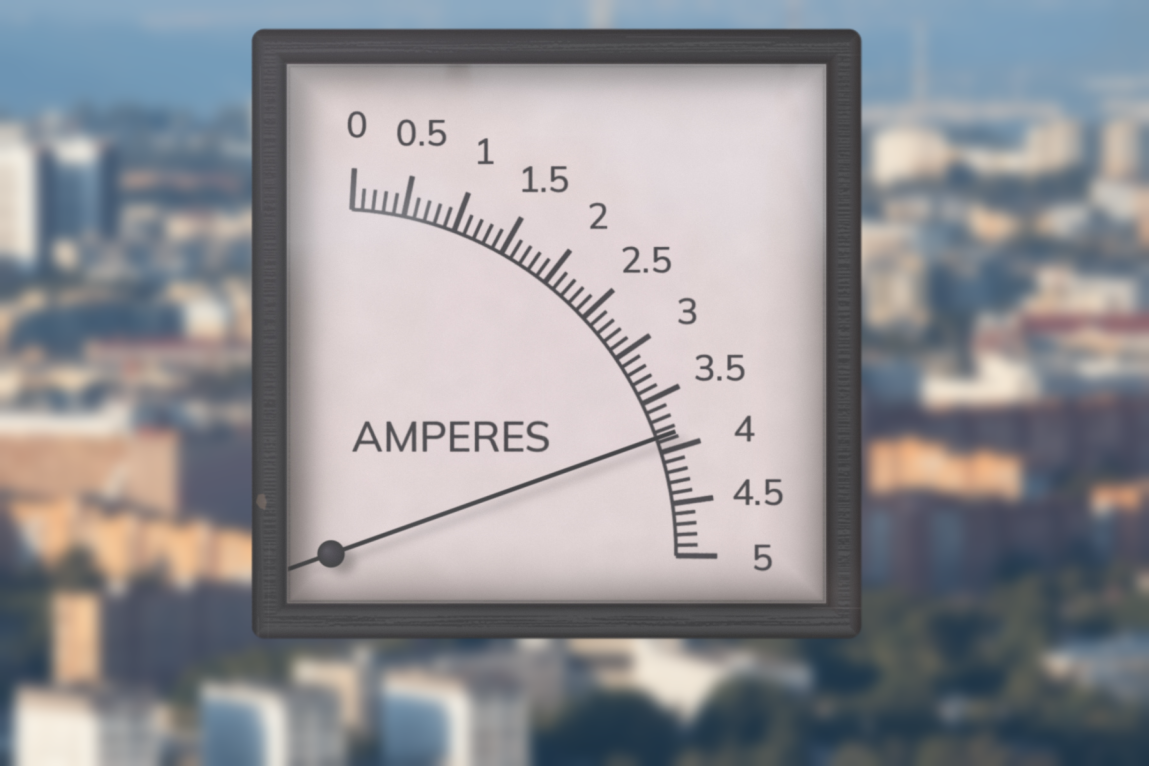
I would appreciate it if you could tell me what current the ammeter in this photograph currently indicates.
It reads 3.85 A
